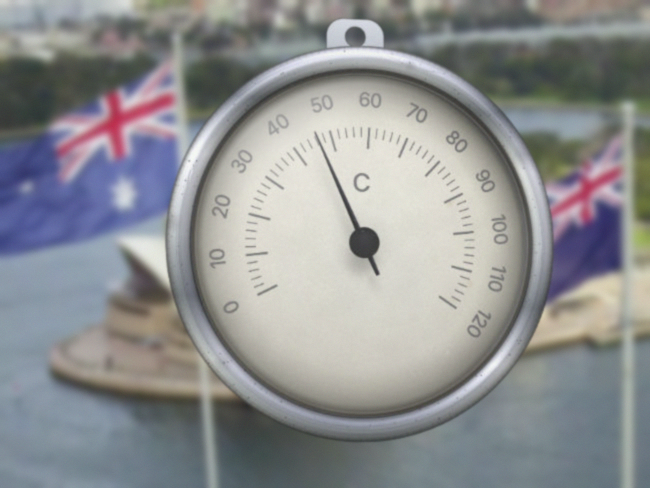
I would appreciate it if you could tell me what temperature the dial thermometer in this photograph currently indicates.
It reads 46 °C
